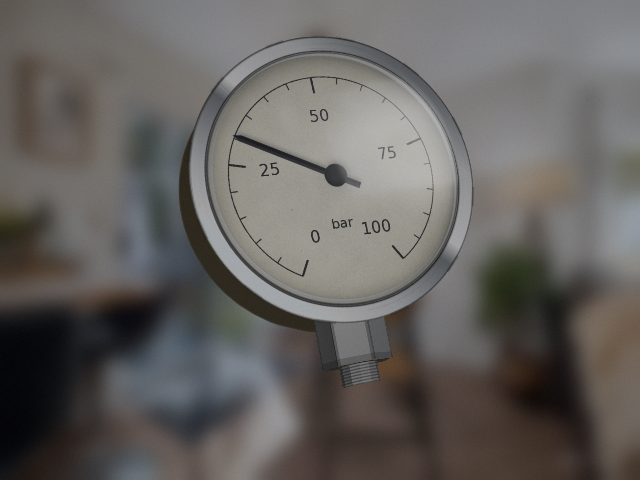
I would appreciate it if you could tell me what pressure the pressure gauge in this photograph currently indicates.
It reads 30 bar
